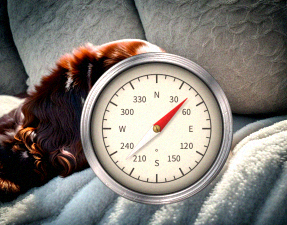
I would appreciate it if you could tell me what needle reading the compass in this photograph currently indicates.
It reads 45 °
